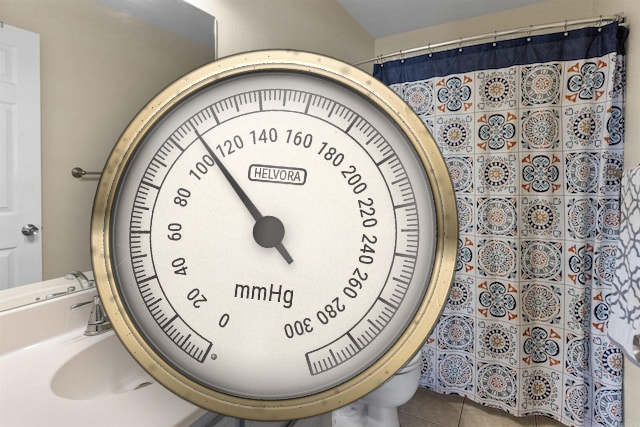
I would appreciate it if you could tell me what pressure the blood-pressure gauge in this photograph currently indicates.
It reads 110 mmHg
